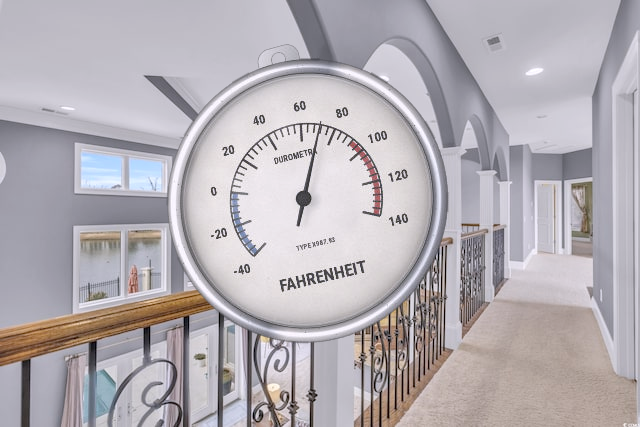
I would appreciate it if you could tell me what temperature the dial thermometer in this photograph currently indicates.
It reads 72 °F
